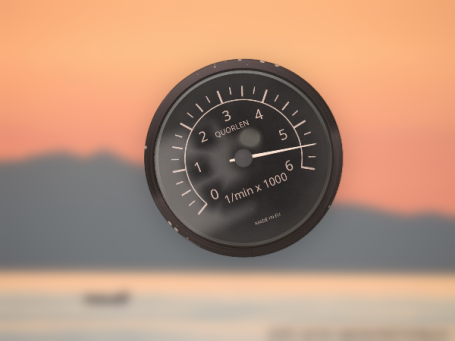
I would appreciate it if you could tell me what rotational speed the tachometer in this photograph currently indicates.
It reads 5500 rpm
